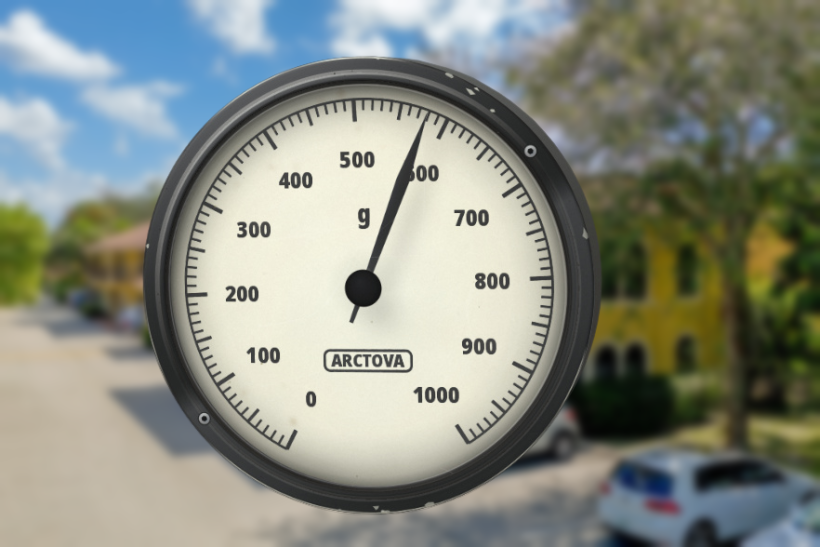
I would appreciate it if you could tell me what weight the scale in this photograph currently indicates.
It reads 580 g
